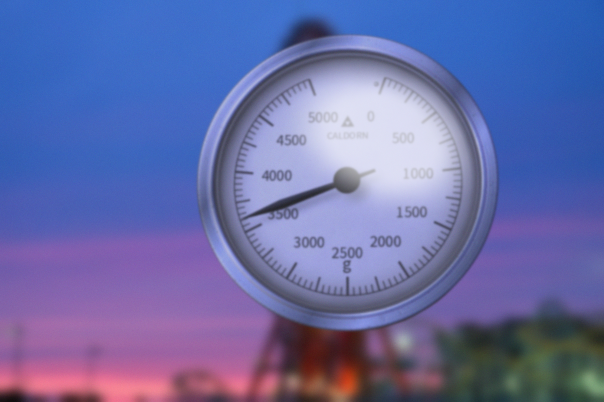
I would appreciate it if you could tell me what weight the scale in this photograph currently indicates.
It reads 3600 g
